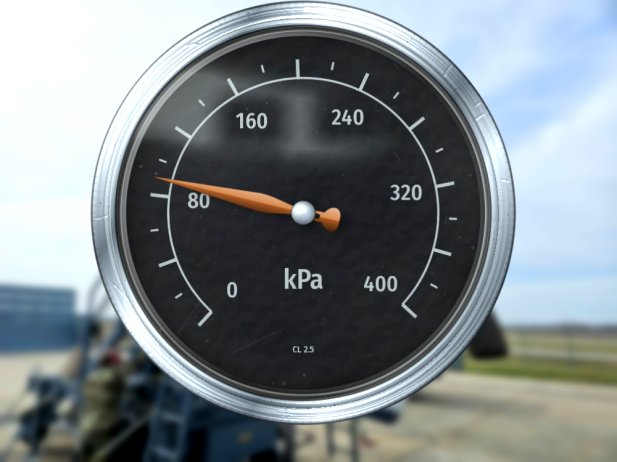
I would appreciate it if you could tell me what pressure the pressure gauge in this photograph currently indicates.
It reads 90 kPa
